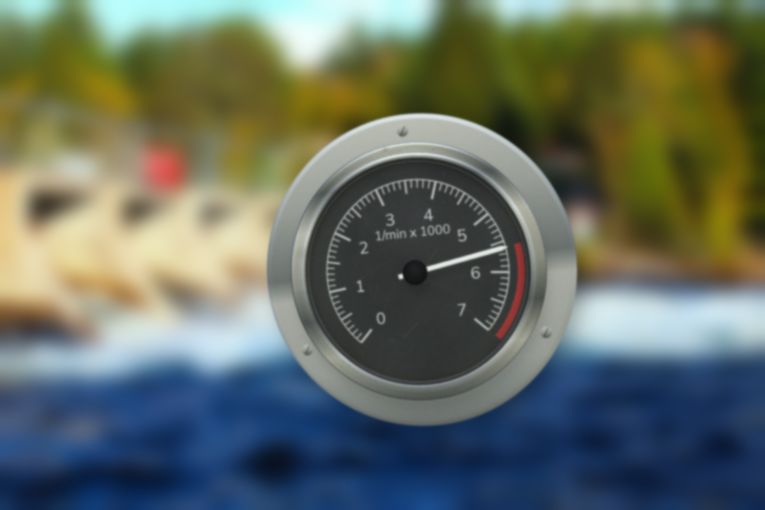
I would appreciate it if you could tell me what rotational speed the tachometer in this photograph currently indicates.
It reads 5600 rpm
